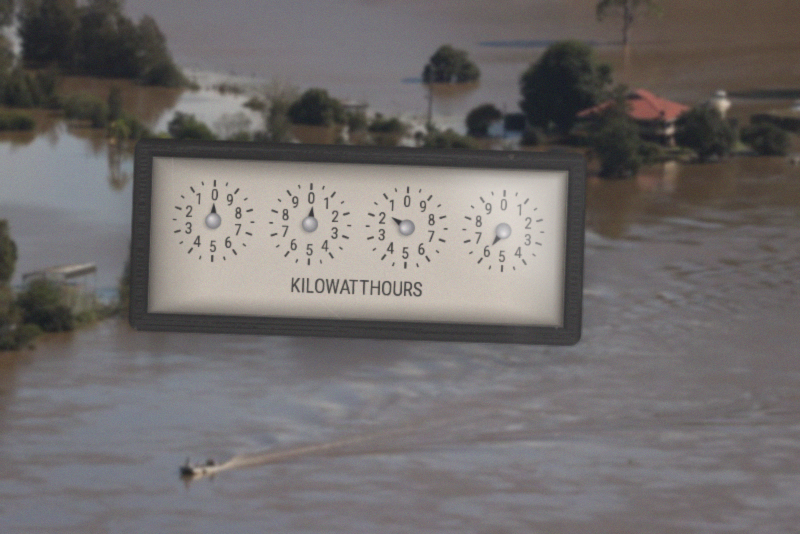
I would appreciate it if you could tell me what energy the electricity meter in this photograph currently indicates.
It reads 16 kWh
